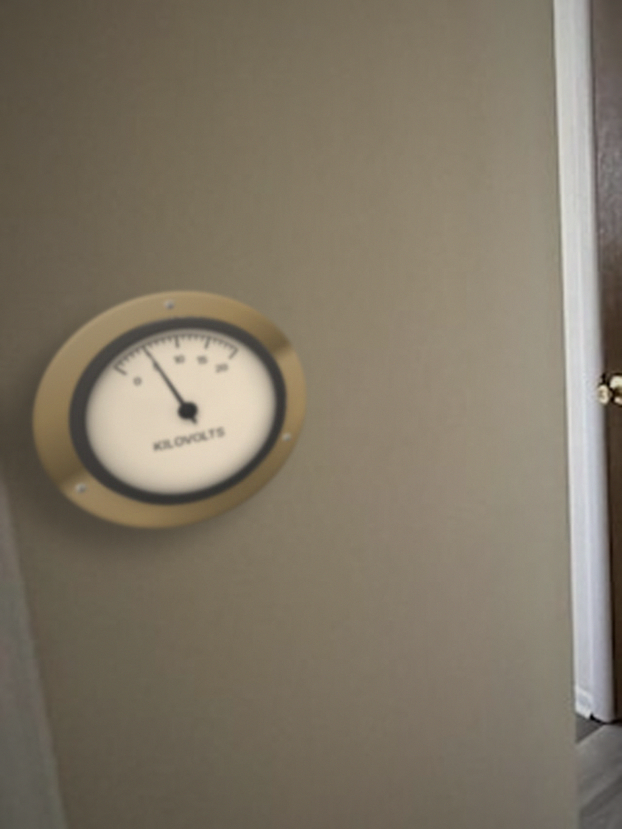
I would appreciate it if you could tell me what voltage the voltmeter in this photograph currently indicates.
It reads 5 kV
